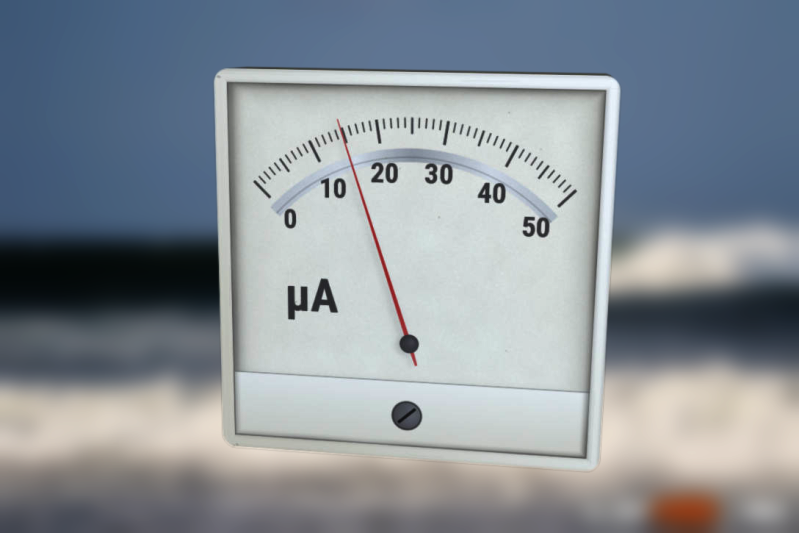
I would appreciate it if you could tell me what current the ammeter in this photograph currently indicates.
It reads 15 µA
